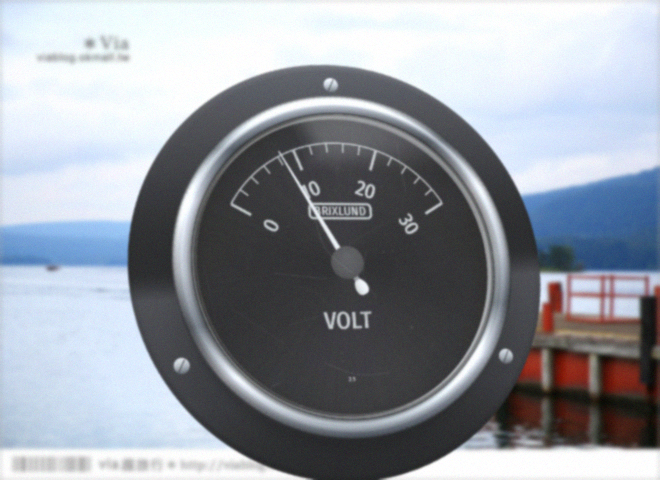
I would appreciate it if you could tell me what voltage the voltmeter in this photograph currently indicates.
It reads 8 V
